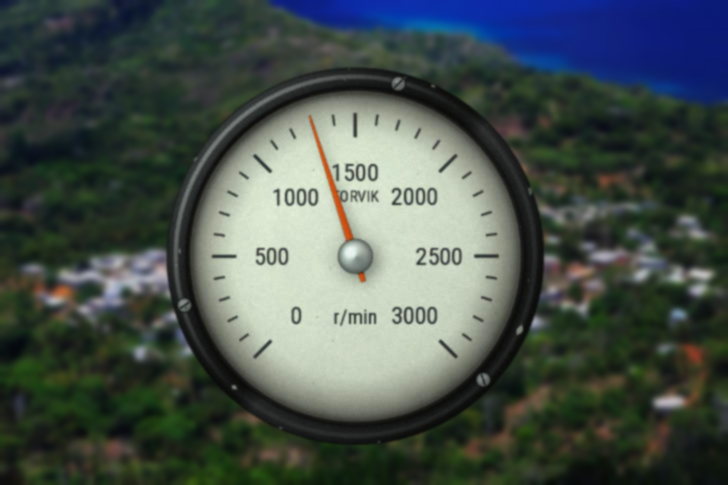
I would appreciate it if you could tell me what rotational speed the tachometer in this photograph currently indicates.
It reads 1300 rpm
